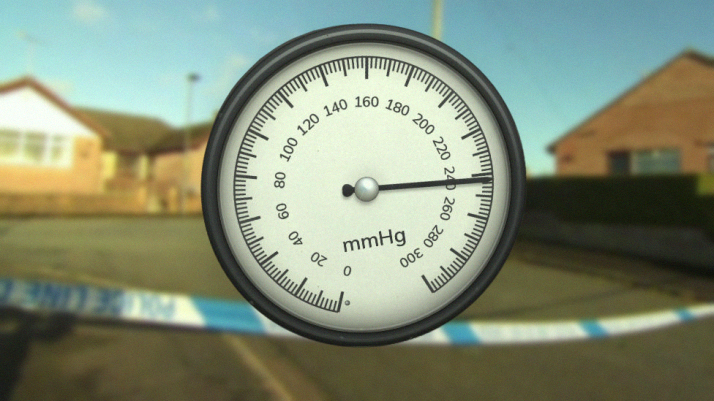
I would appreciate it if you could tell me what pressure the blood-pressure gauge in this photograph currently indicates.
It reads 242 mmHg
